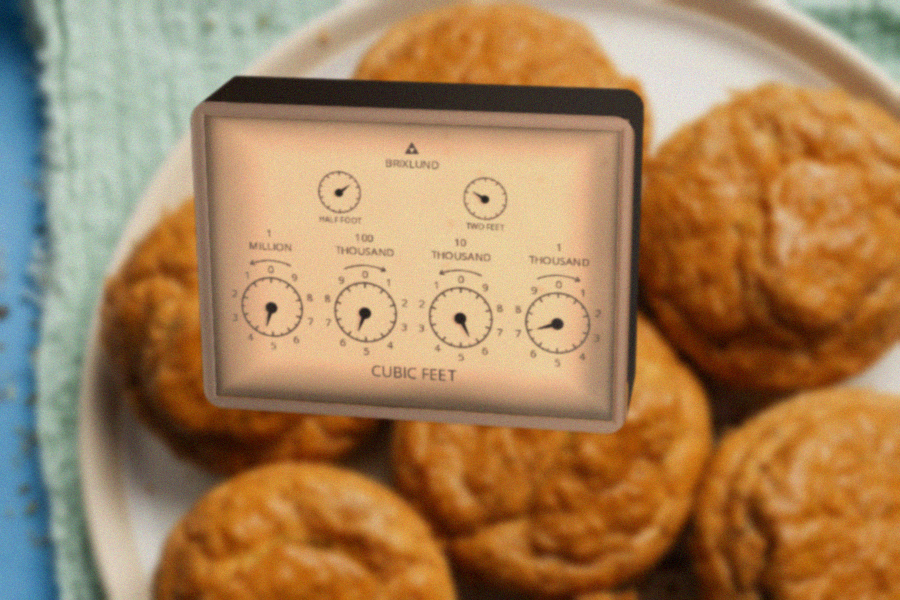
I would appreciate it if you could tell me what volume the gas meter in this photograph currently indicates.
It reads 455700 ft³
